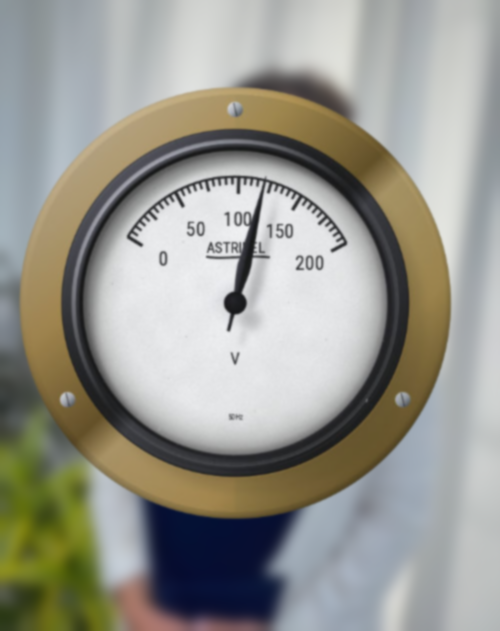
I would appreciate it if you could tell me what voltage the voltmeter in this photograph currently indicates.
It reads 120 V
